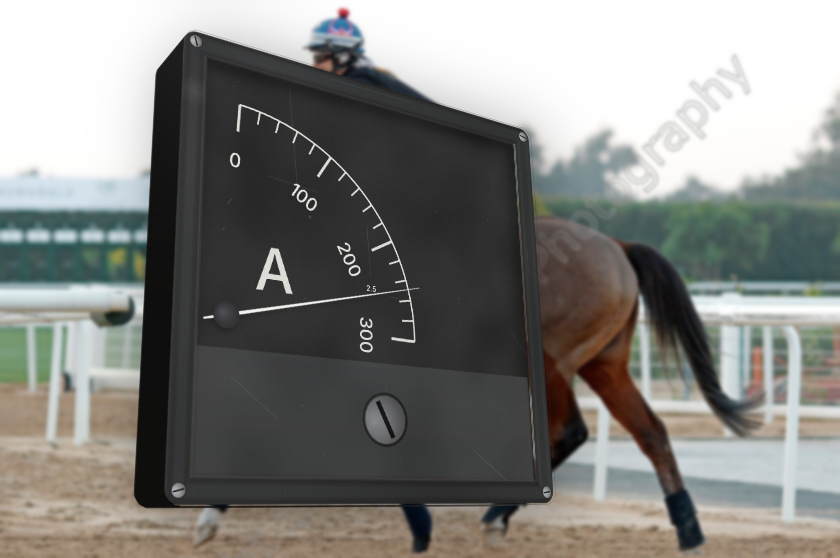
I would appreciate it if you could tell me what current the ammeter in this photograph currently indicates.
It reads 250 A
